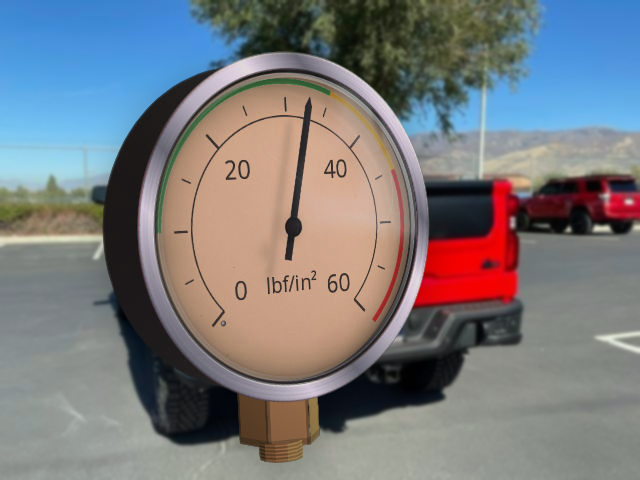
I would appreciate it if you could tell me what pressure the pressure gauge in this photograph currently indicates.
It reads 32.5 psi
